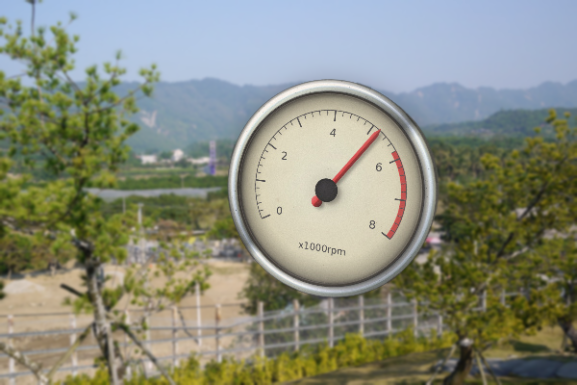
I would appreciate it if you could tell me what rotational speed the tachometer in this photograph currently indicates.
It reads 5200 rpm
